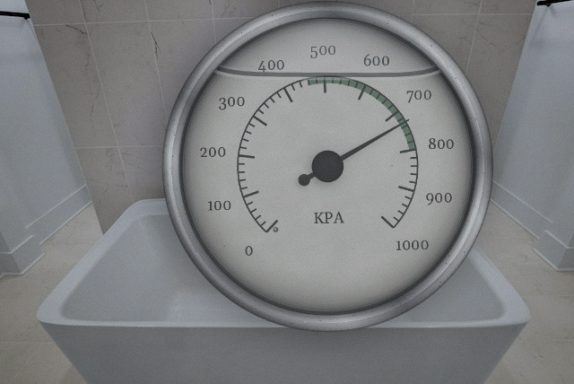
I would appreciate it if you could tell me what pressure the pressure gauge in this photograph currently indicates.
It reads 730 kPa
